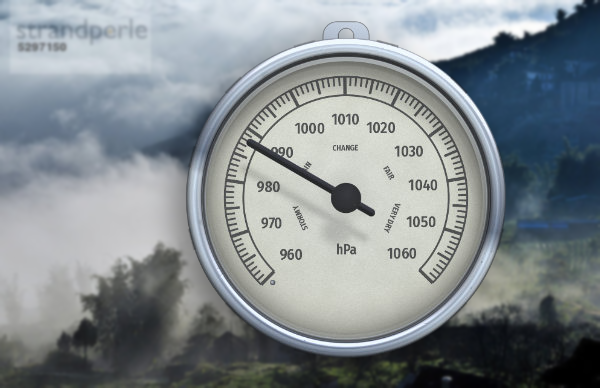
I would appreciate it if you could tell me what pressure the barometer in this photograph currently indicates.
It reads 988 hPa
